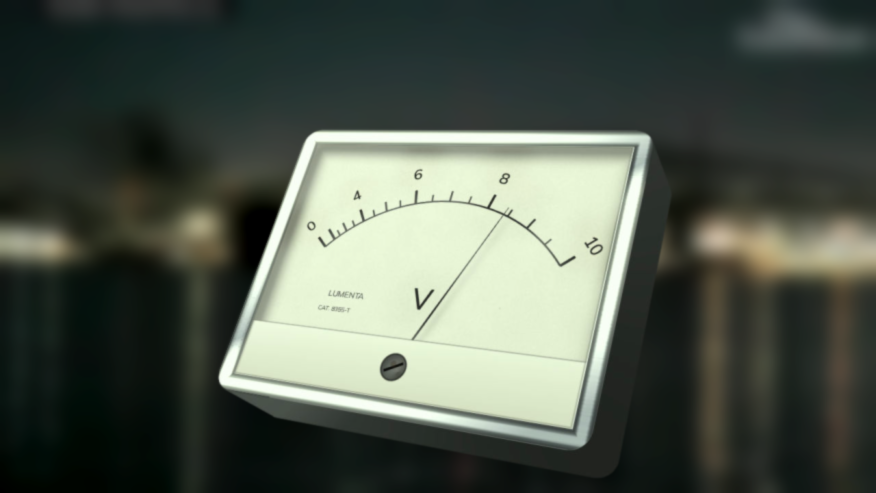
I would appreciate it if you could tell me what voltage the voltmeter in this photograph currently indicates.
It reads 8.5 V
